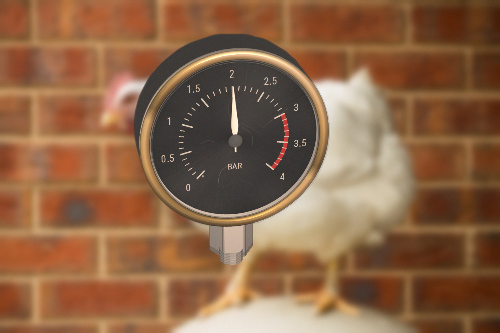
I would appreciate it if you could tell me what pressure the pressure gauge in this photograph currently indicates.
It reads 2 bar
